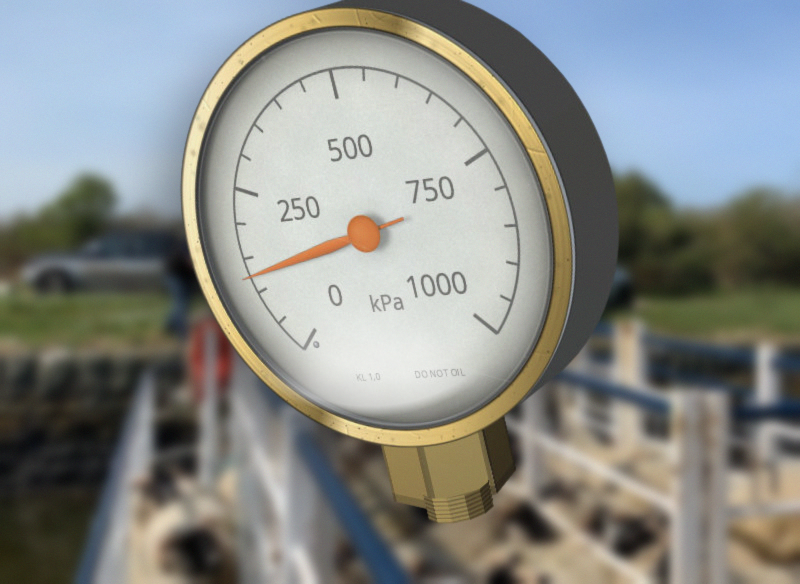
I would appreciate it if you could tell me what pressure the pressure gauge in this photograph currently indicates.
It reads 125 kPa
